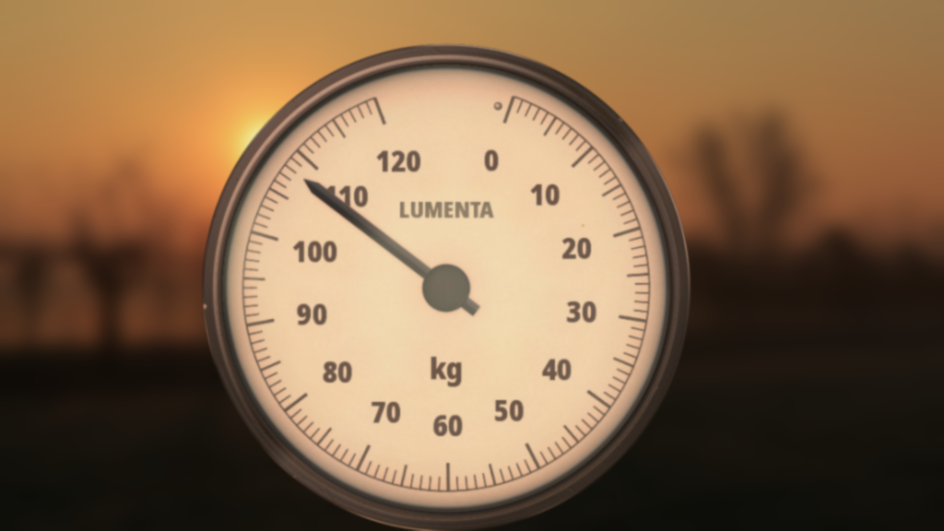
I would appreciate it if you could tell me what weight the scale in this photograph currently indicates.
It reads 108 kg
